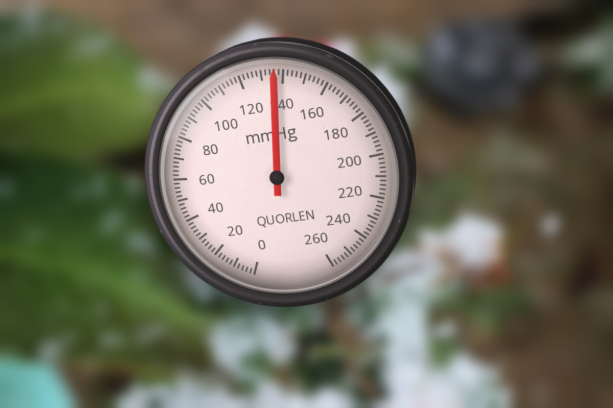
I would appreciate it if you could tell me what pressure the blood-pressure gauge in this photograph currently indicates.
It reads 136 mmHg
